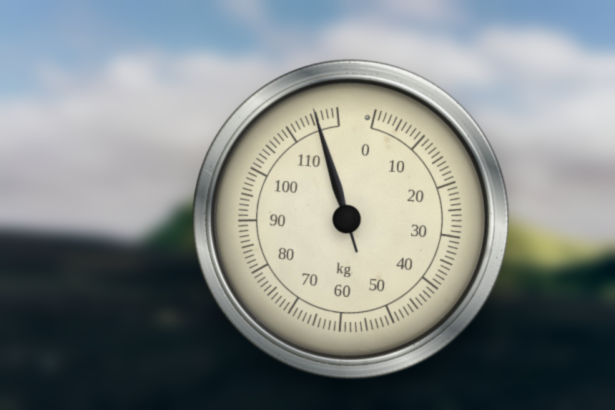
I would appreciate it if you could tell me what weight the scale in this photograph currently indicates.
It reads 116 kg
